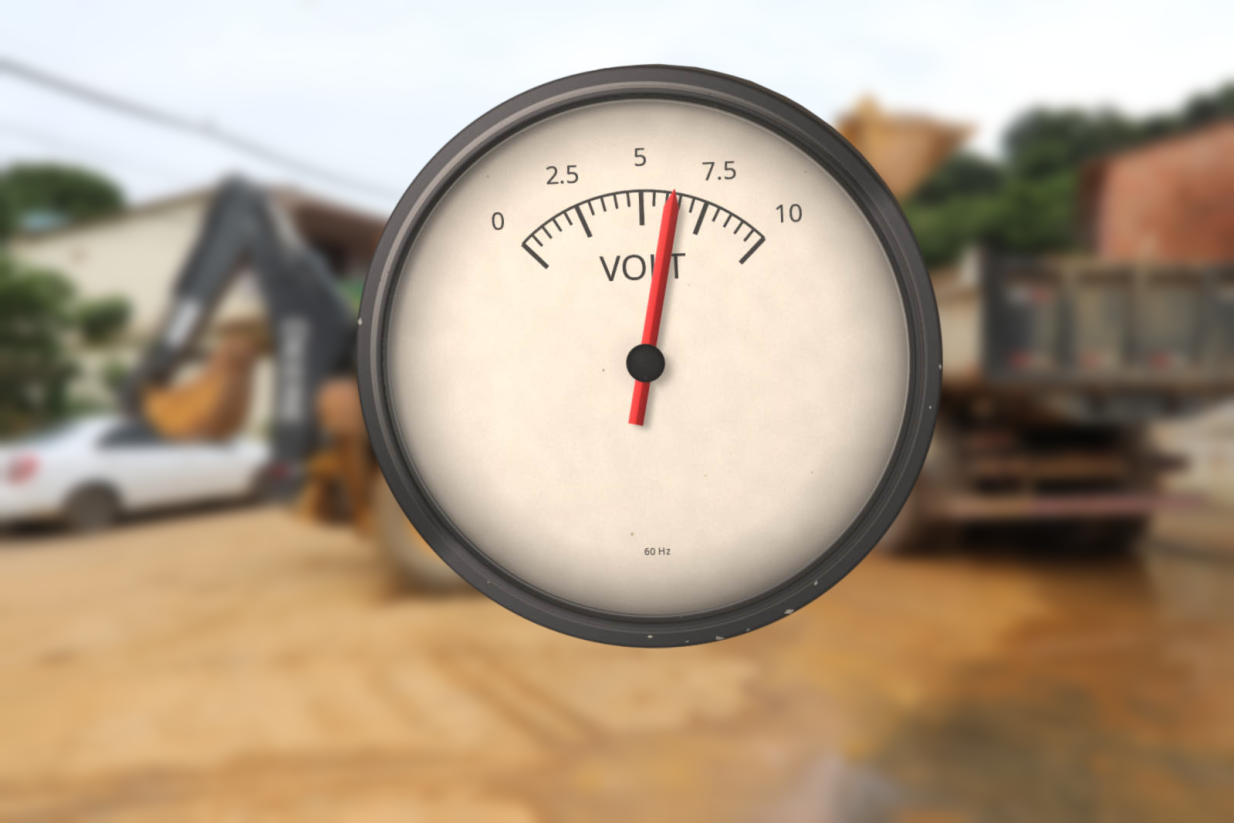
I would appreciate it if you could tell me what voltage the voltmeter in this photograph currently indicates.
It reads 6.25 V
